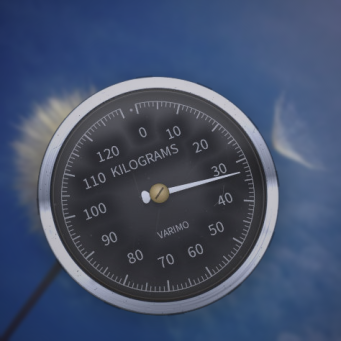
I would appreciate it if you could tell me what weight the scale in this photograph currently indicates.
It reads 33 kg
